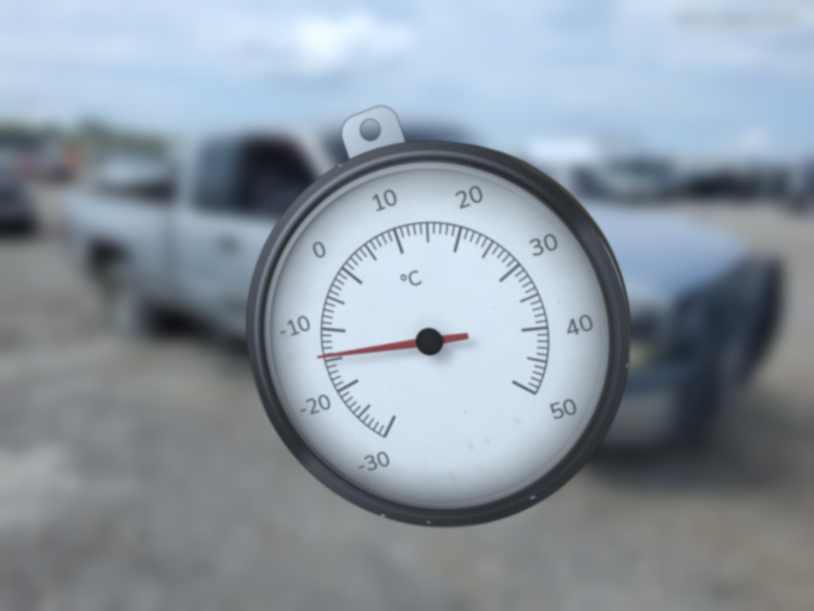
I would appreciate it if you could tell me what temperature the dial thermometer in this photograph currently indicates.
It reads -14 °C
